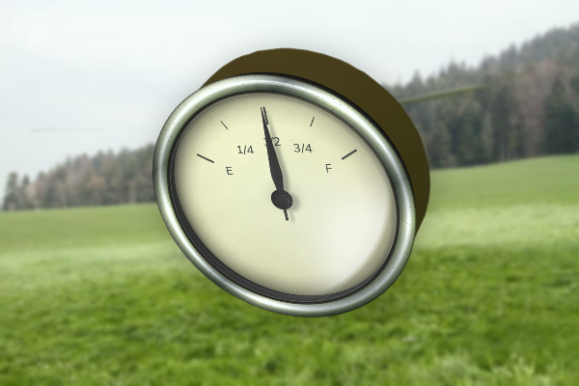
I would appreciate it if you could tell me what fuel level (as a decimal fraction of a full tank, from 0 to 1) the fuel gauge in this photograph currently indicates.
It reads 0.5
